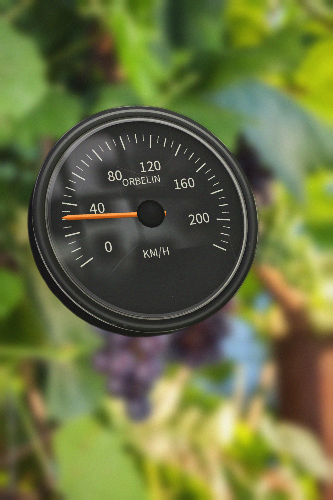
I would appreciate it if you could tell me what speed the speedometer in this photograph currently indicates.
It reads 30 km/h
